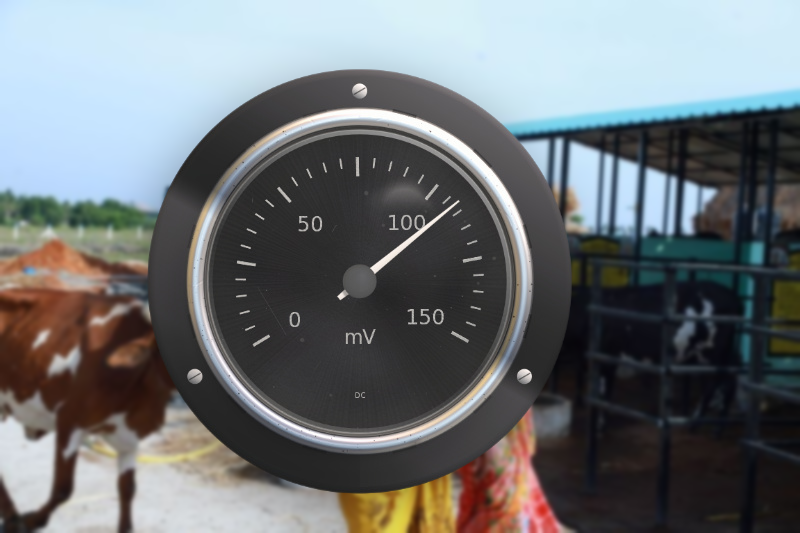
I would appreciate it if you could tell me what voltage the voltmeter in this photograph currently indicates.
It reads 107.5 mV
